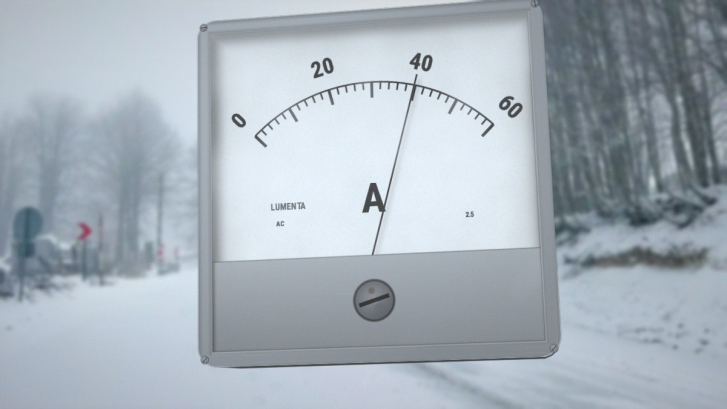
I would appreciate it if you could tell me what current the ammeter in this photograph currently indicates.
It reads 40 A
